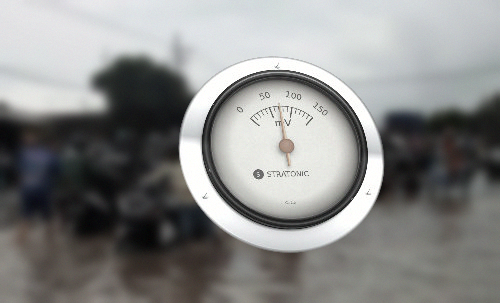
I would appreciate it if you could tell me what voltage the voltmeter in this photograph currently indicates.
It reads 70 mV
